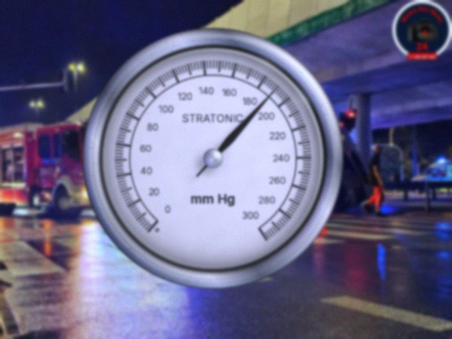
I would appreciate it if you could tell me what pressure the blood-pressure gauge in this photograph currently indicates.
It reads 190 mmHg
